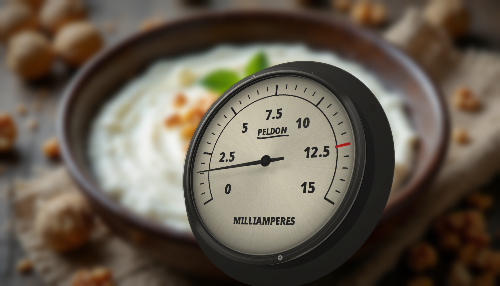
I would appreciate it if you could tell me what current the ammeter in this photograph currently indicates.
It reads 1.5 mA
